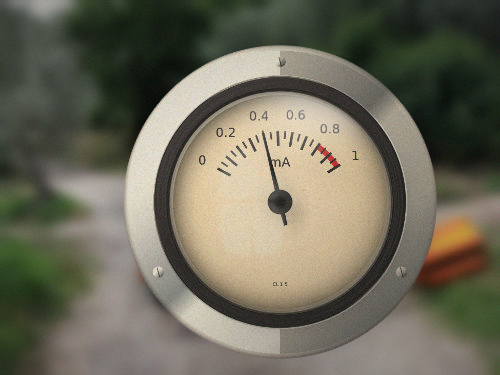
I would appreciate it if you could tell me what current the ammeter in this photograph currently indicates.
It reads 0.4 mA
